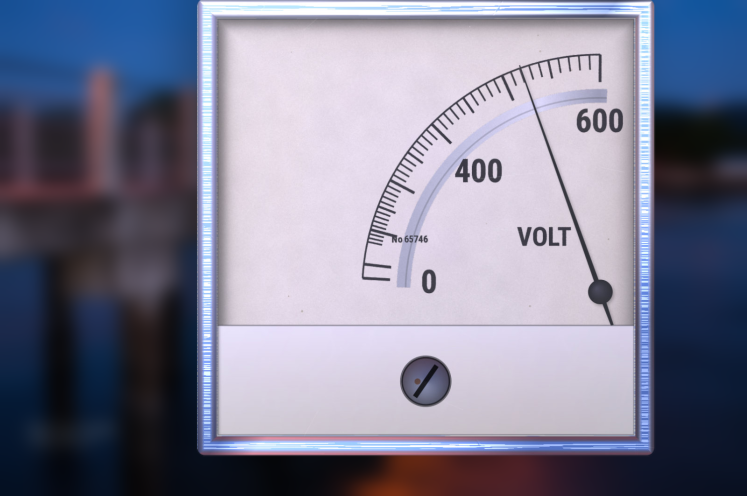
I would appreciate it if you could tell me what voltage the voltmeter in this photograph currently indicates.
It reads 520 V
